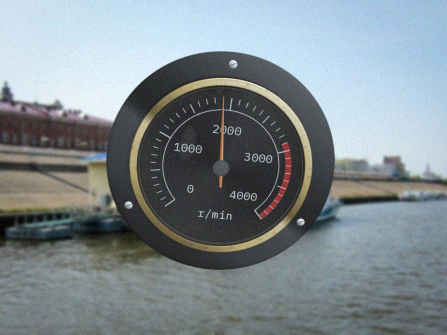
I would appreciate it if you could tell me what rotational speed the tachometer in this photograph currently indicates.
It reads 1900 rpm
